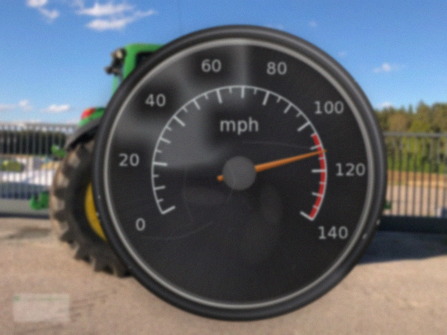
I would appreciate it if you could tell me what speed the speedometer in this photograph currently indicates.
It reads 112.5 mph
